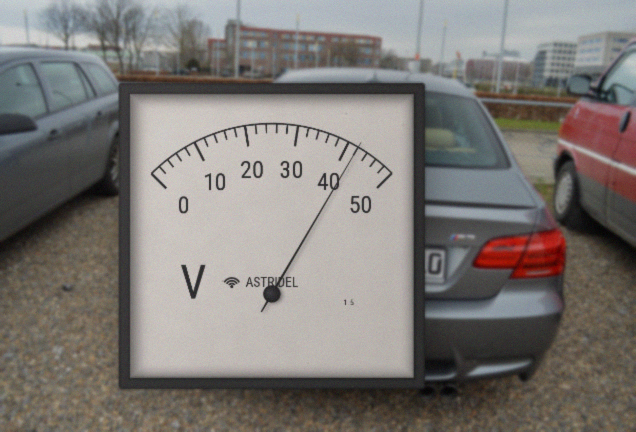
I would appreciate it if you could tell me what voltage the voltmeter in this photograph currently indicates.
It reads 42 V
